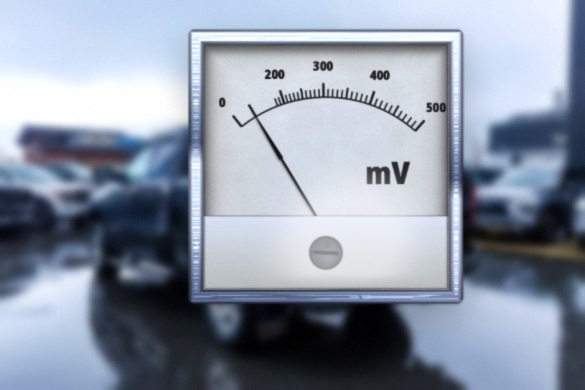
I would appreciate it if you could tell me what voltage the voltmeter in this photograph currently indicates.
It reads 100 mV
